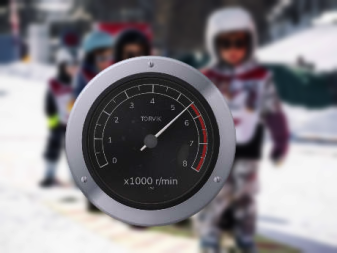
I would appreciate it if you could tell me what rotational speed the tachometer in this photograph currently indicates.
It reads 5500 rpm
